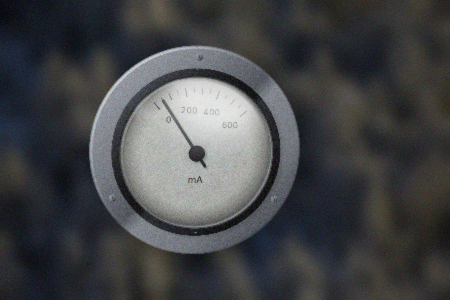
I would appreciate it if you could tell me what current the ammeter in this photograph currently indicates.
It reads 50 mA
